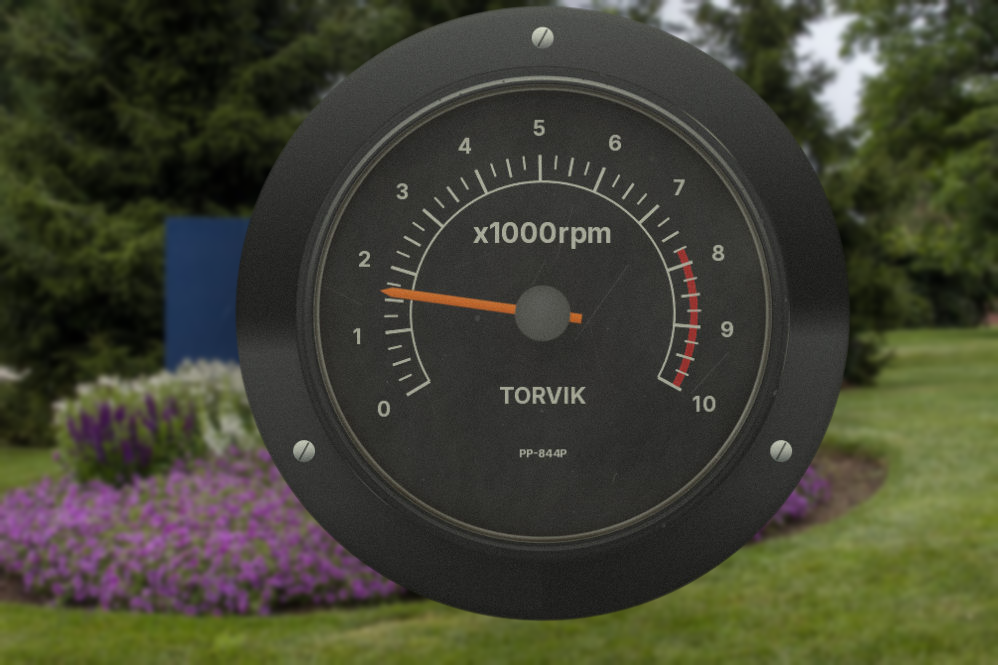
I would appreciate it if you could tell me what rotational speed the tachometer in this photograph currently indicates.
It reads 1625 rpm
